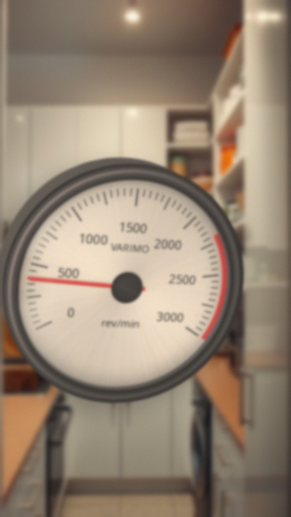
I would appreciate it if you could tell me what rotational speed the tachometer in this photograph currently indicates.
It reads 400 rpm
